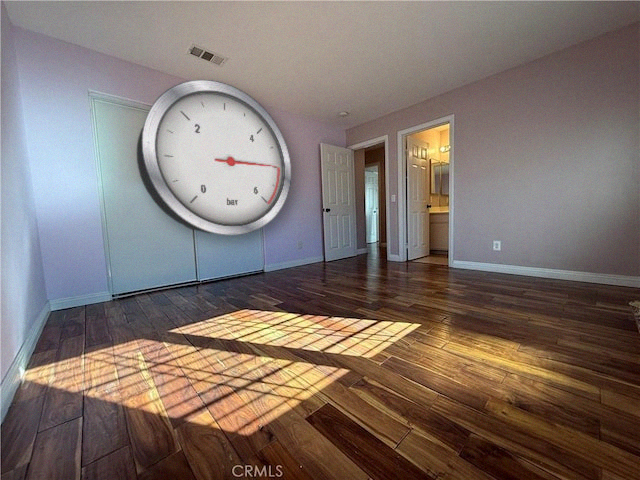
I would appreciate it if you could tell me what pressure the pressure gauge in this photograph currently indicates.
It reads 5 bar
